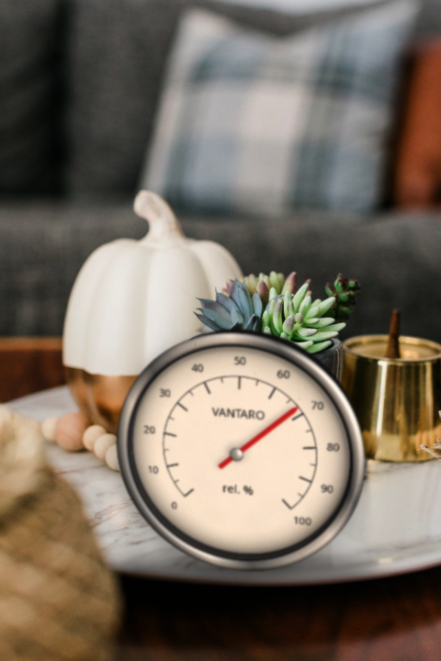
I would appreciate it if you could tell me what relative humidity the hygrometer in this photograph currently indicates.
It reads 67.5 %
